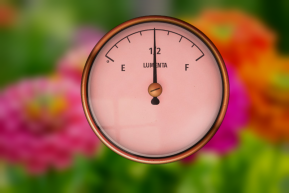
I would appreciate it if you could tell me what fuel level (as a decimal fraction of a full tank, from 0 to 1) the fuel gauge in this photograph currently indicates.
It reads 0.5
